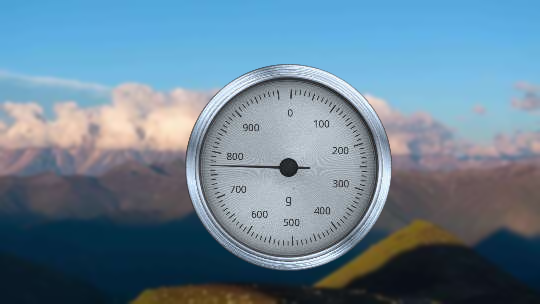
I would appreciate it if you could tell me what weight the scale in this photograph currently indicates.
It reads 770 g
